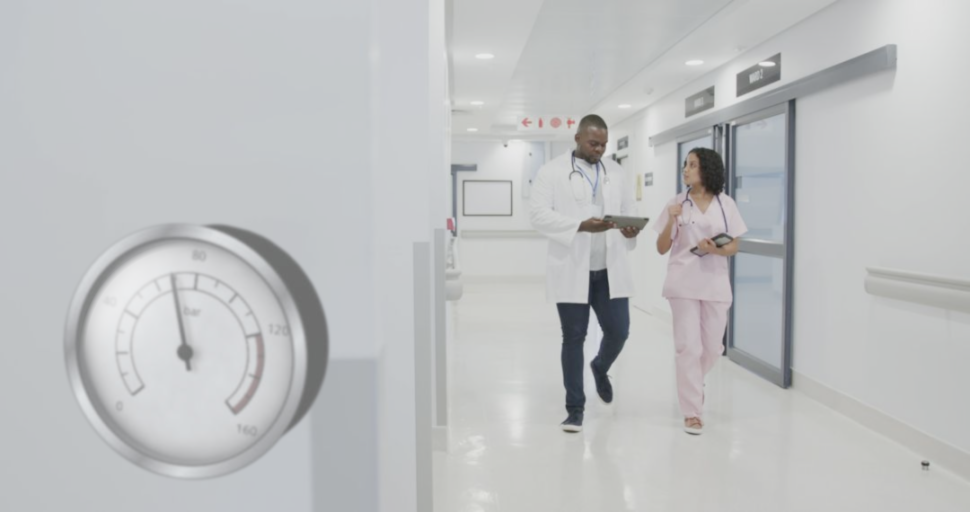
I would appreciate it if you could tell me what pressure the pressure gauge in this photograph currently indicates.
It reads 70 bar
